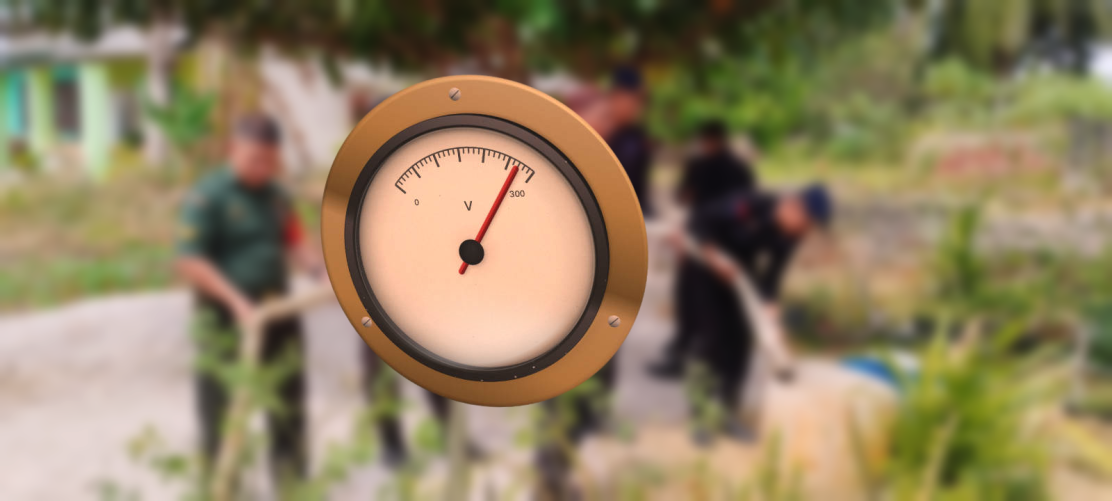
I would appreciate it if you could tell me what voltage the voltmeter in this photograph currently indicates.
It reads 270 V
